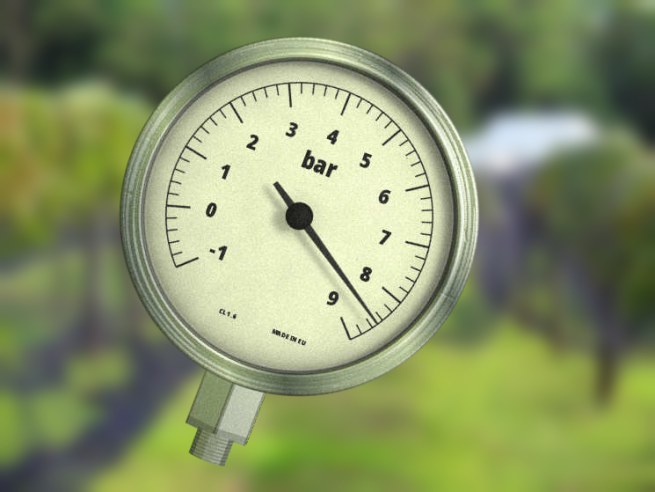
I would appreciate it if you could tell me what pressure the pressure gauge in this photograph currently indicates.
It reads 8.5 bar
